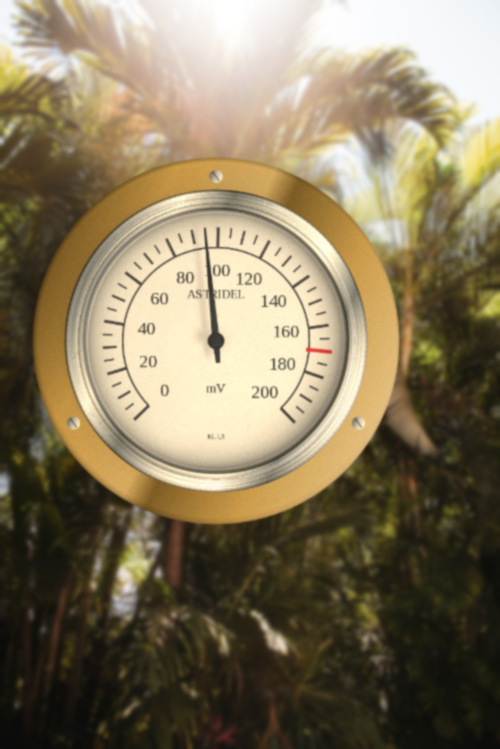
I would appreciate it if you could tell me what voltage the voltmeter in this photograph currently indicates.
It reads 95 mV
